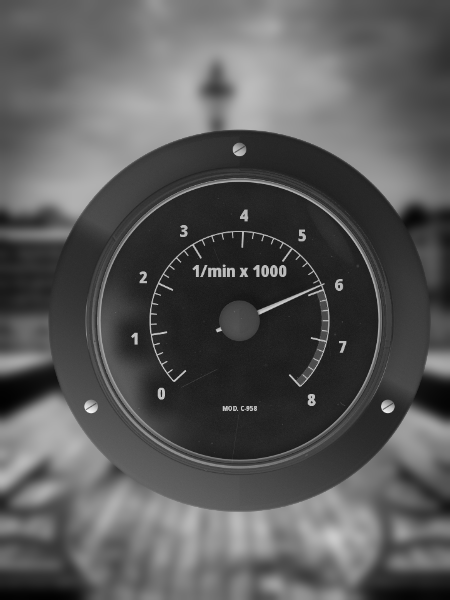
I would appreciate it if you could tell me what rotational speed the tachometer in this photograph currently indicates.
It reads 5900 rpm
